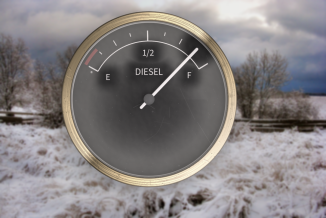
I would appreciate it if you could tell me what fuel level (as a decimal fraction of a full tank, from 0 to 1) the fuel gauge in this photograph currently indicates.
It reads 0.875
